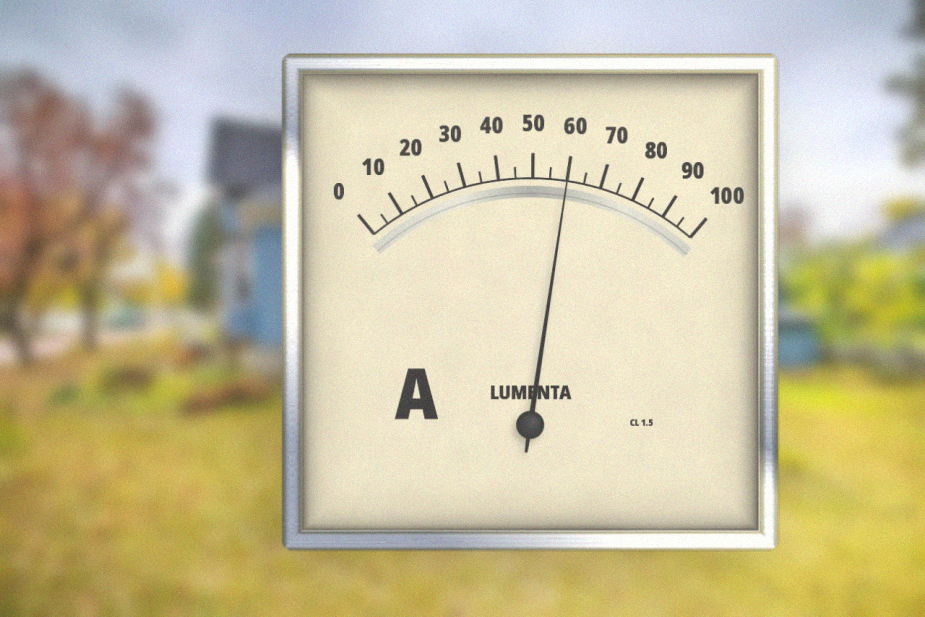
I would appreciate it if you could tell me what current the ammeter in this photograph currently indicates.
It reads 60 A
